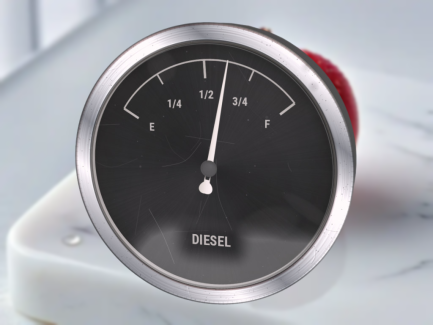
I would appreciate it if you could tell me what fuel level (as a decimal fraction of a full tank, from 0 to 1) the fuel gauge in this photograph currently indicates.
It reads 0.625
